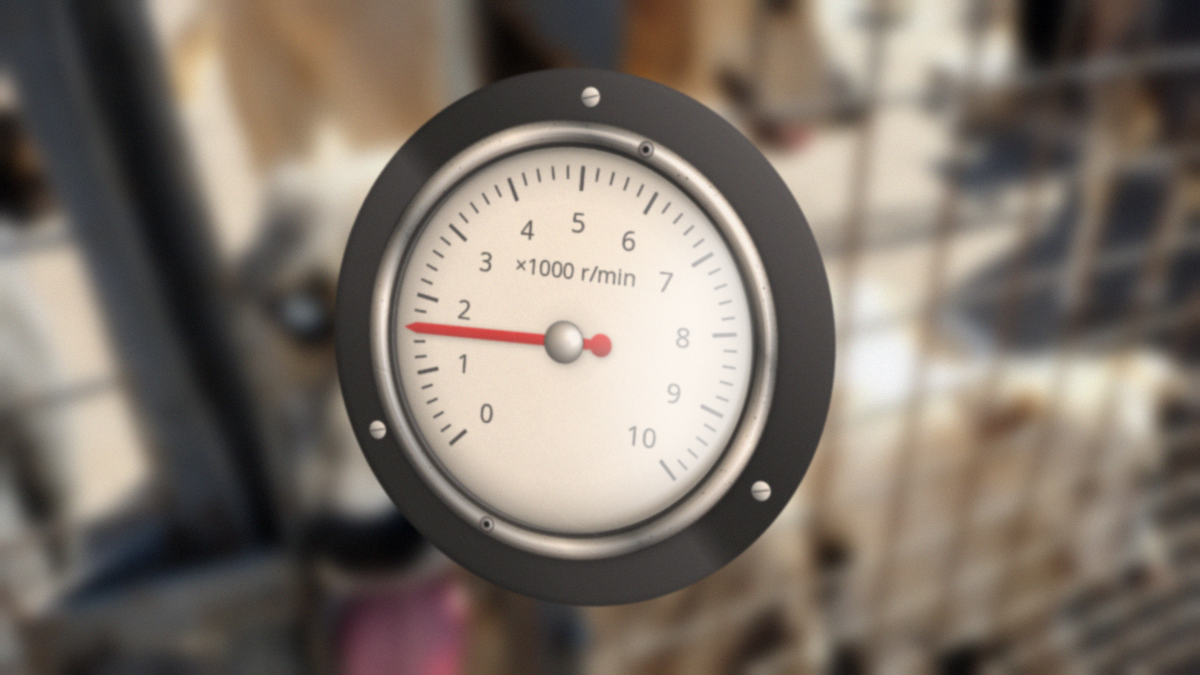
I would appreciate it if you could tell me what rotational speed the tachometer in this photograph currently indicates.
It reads 1600 rpm
